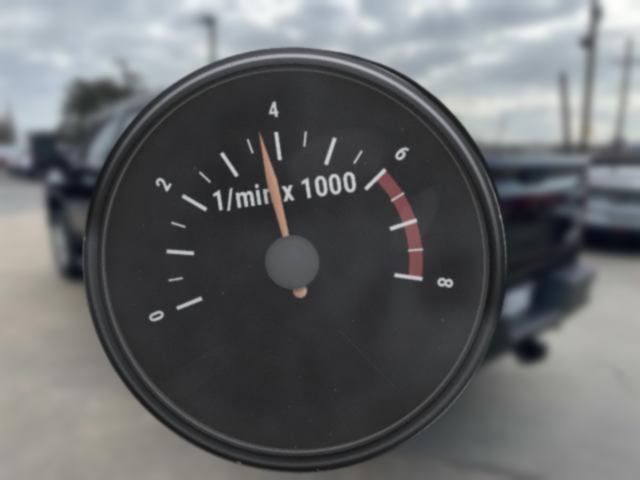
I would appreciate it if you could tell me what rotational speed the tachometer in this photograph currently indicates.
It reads 3750 rpm
